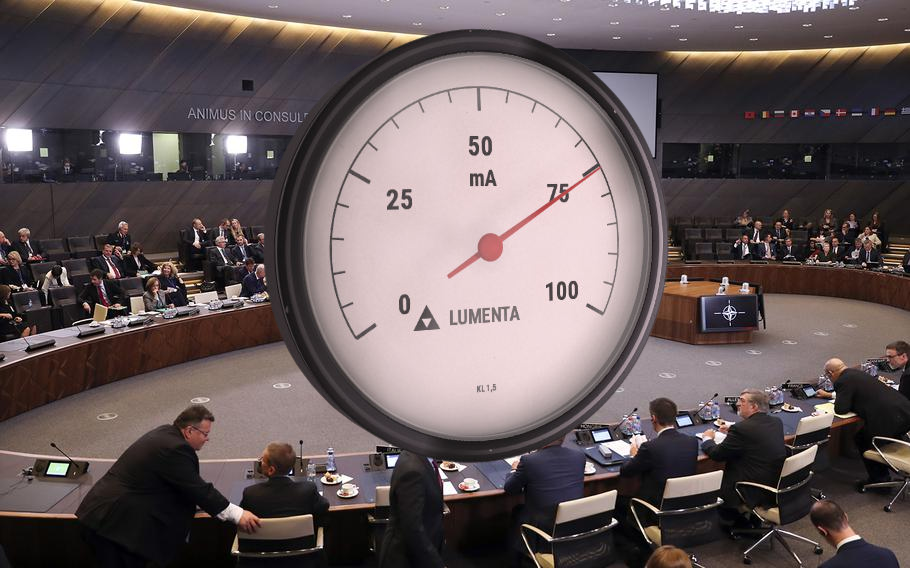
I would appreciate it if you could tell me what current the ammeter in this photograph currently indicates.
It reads 75 mA
